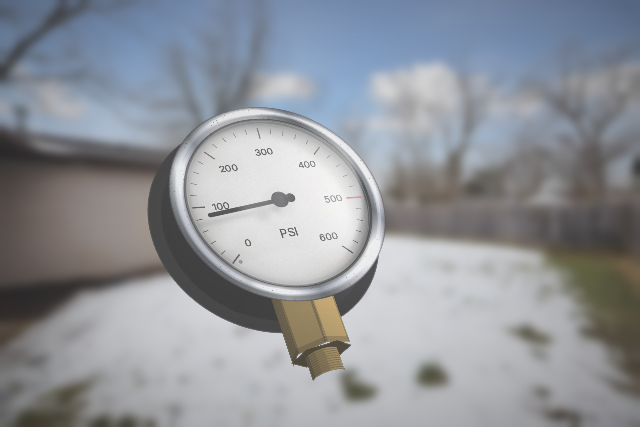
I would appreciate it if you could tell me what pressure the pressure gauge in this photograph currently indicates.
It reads 80 psi
